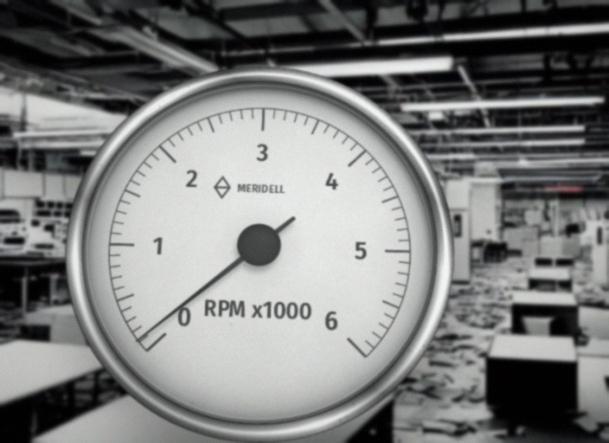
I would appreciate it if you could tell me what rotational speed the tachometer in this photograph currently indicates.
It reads 100 rpm
